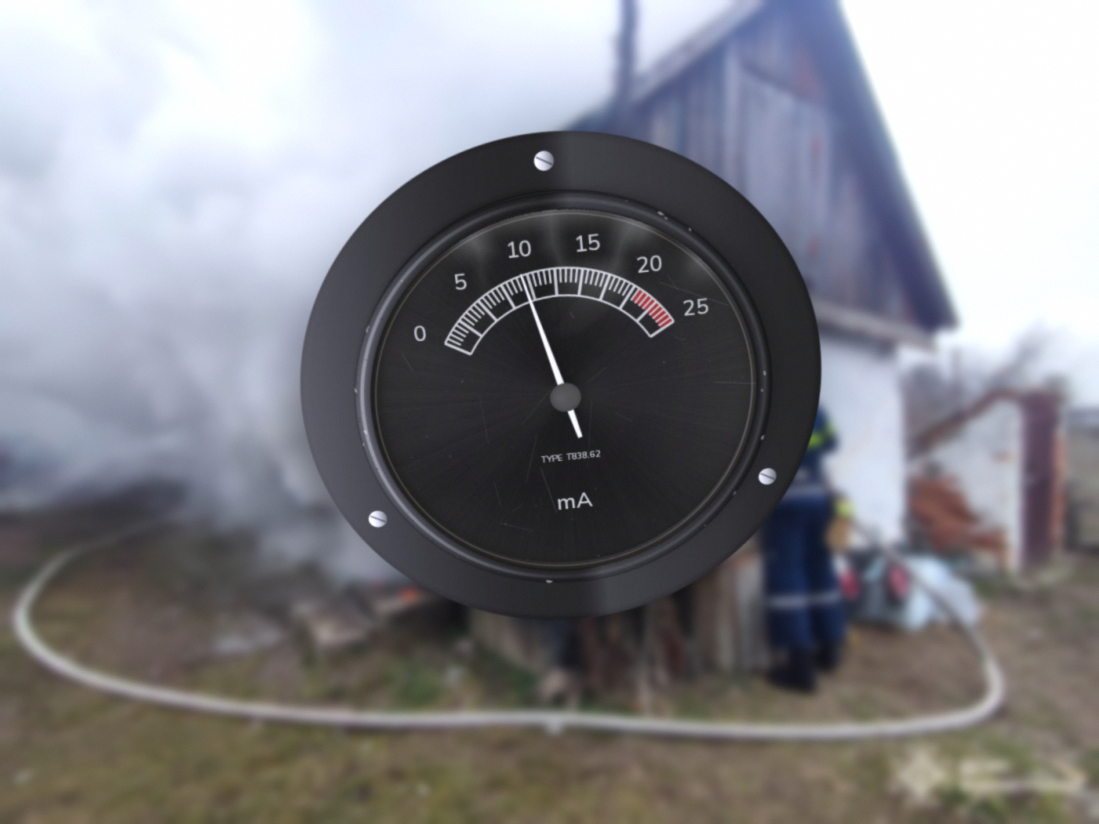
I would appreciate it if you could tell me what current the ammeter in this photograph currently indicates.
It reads 9.5 mA
